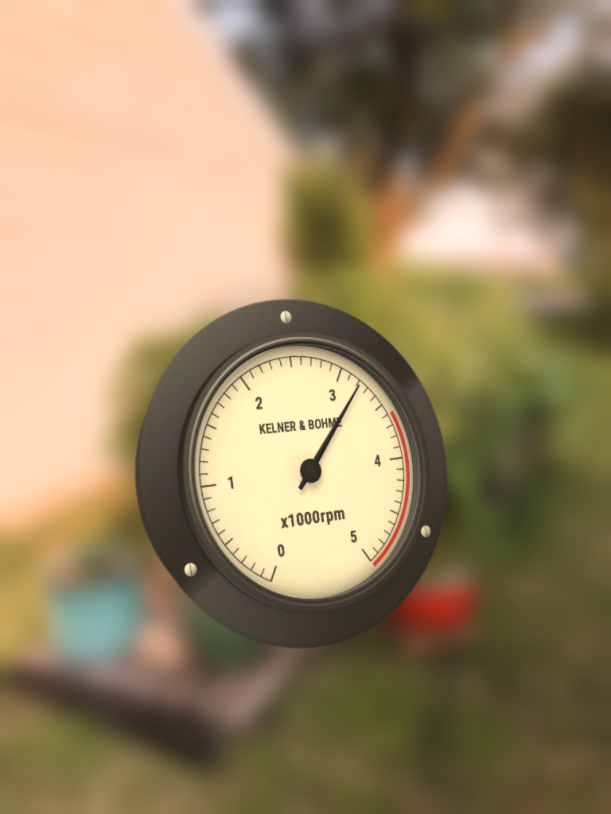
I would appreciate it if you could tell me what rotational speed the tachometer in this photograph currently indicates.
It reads 3200 rpm
